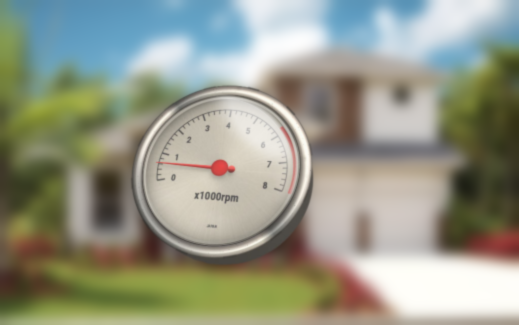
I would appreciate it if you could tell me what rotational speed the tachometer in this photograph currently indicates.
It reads 600 rpm
